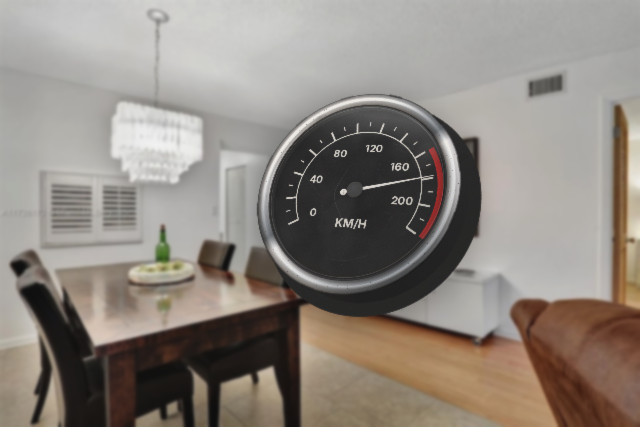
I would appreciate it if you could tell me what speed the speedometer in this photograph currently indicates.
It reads 180 km/h
